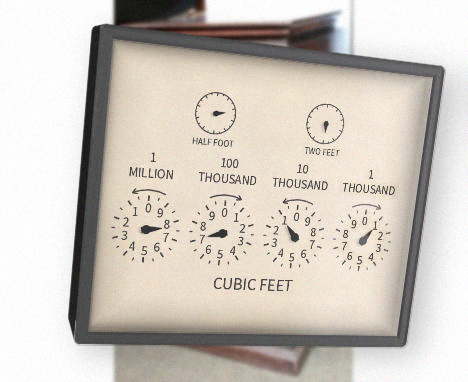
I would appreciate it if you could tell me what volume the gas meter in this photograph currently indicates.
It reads 771100 ft³
